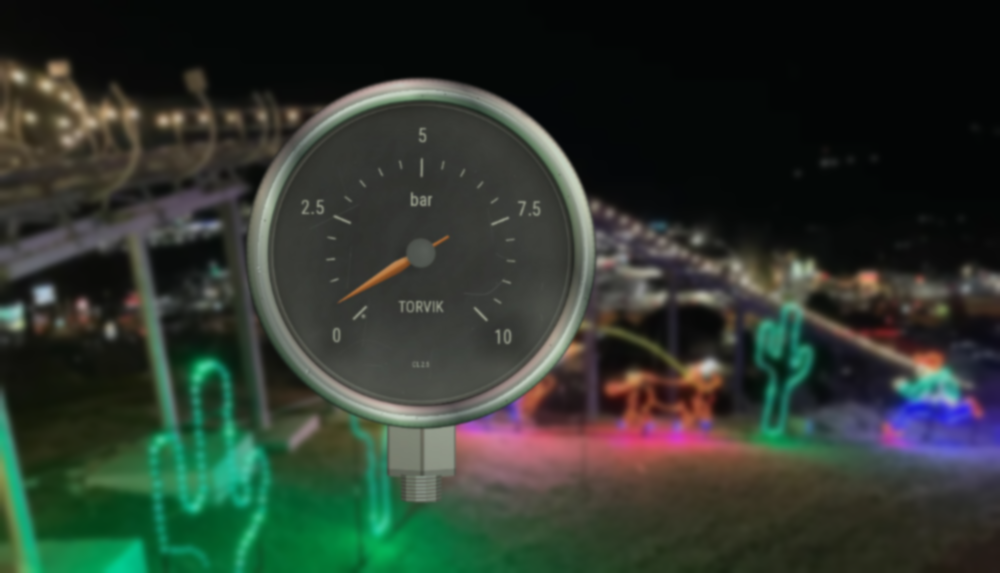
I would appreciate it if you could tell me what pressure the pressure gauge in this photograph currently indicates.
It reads 0.5 bar
